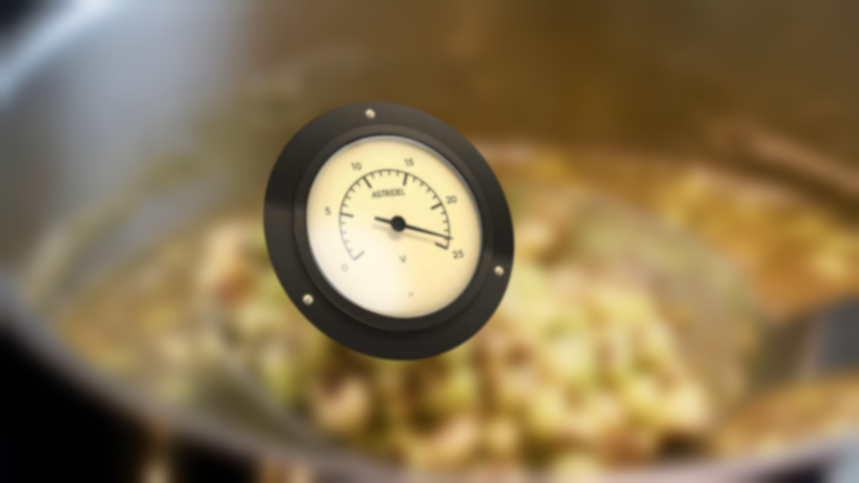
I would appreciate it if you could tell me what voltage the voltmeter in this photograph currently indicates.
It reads 24 V
